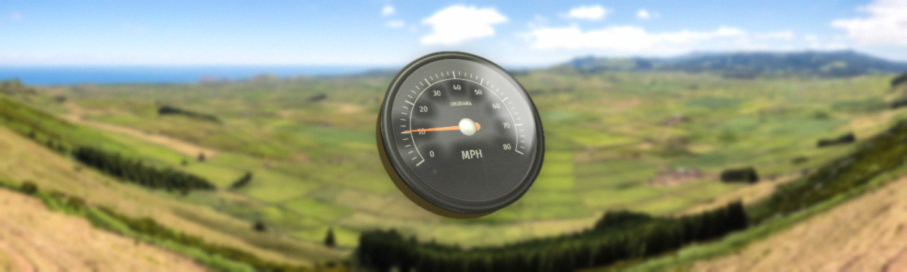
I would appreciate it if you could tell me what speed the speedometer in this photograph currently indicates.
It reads 10 mph
